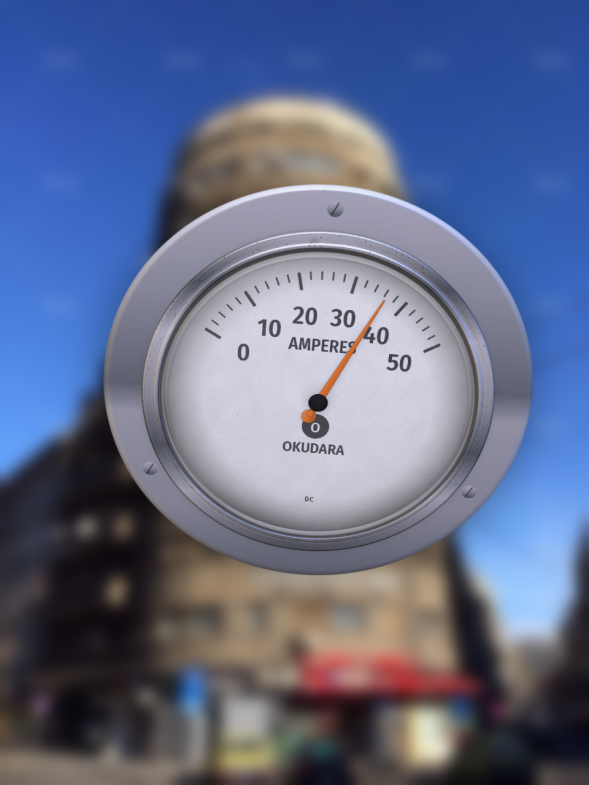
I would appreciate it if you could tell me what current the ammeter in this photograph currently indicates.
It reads 36 A
